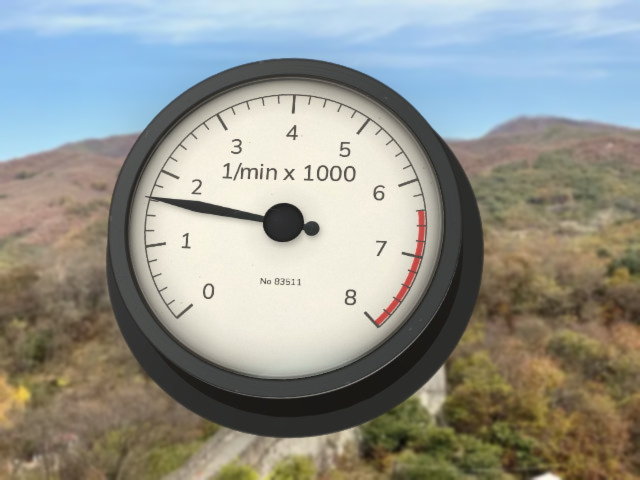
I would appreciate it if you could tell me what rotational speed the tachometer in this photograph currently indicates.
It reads 1600 rpm
